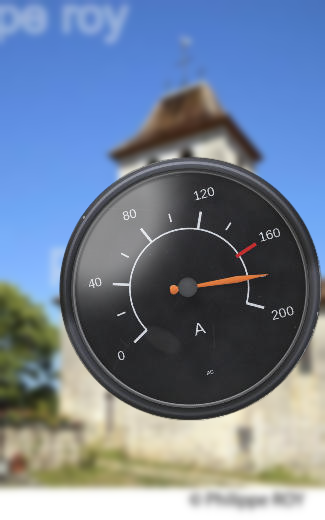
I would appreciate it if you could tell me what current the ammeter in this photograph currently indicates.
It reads 180 A
